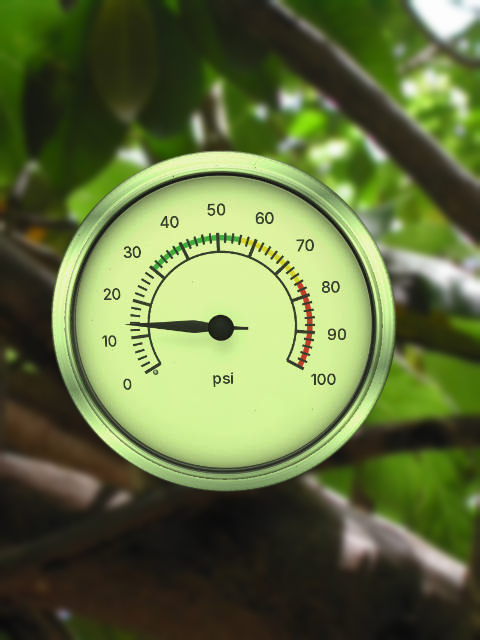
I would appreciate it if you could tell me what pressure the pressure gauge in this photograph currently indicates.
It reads 14 psi
